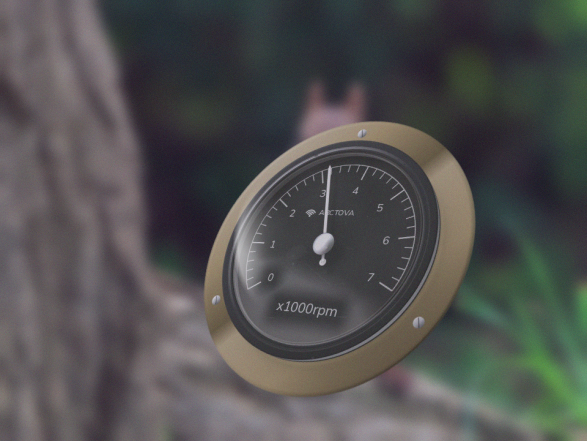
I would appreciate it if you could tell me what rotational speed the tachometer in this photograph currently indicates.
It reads 3200 rpm
